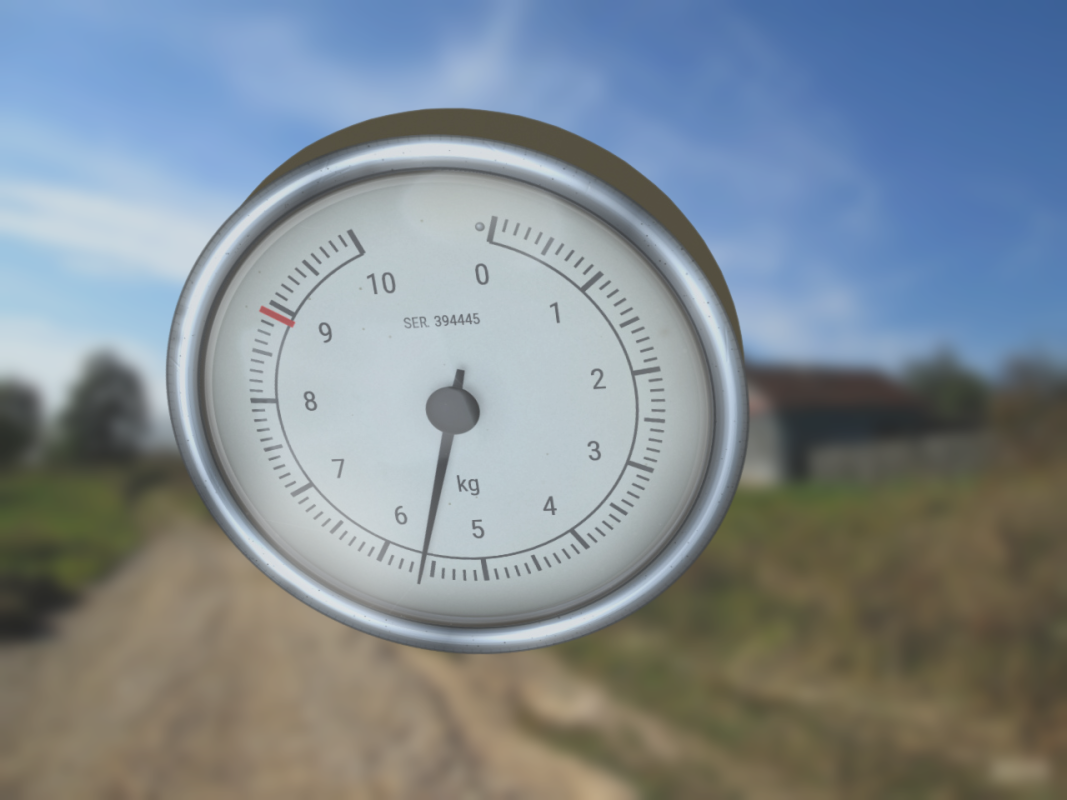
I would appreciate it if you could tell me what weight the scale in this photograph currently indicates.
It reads 5.6 kg
